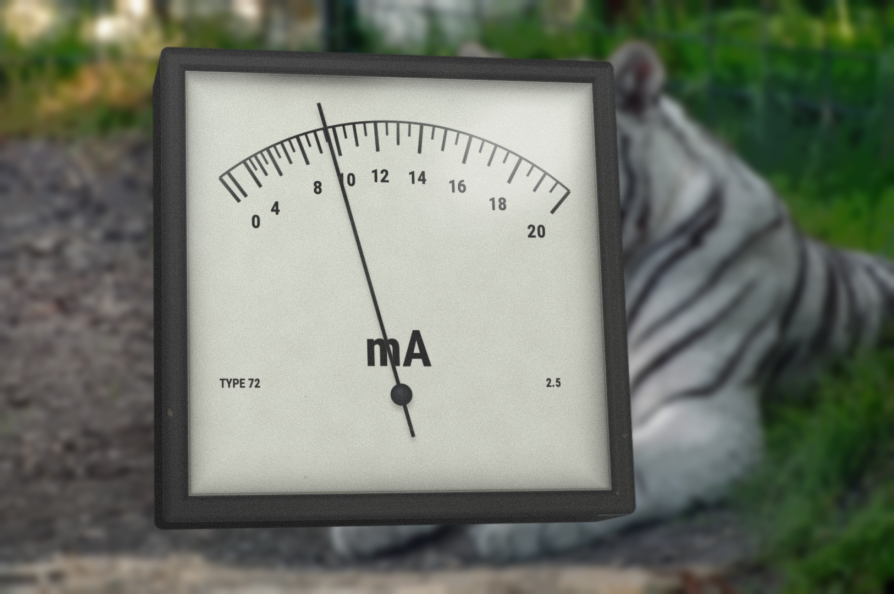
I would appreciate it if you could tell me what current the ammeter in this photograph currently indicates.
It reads 9.5 mA
